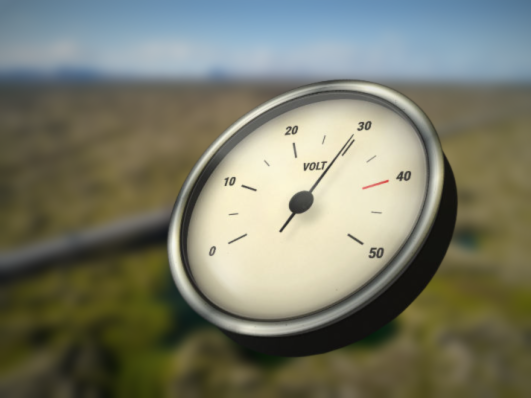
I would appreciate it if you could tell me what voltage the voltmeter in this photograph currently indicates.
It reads 30 V
